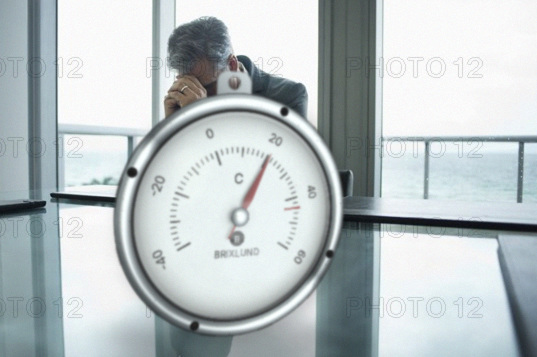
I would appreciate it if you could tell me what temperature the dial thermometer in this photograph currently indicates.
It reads 20 °C
